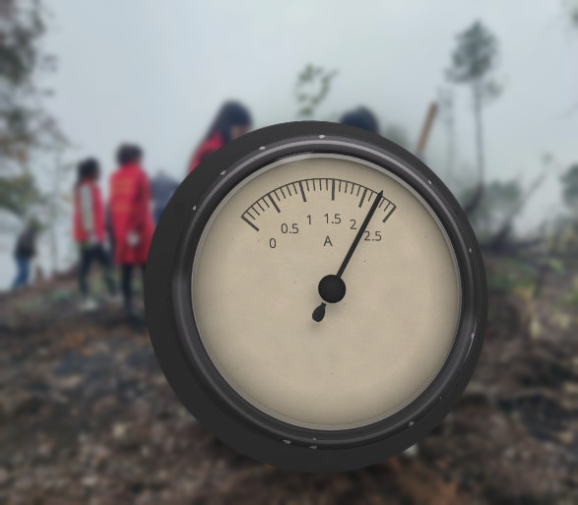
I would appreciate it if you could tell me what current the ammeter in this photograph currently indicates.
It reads 2.2 A
